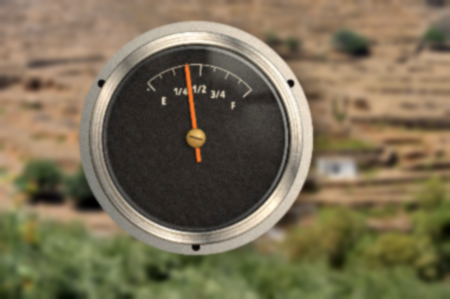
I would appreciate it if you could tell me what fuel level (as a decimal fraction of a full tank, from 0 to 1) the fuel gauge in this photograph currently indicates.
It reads 0.375
